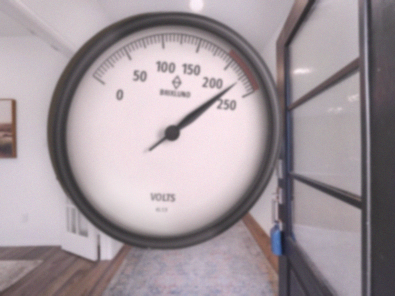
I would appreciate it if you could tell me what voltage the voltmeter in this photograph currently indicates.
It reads 225 V
